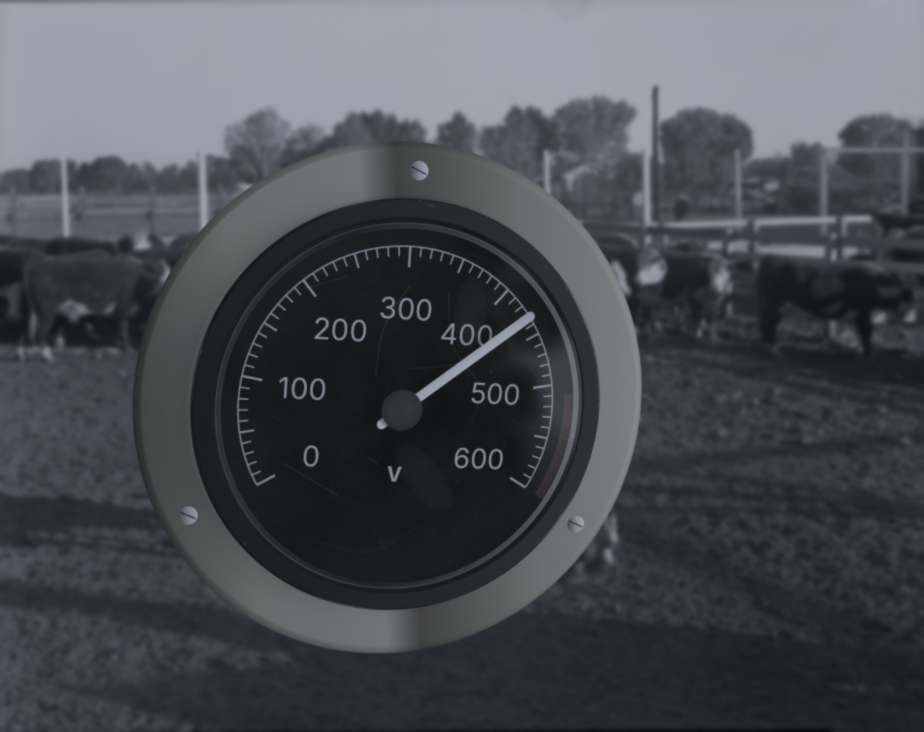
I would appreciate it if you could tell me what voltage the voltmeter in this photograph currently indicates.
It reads 430 V
